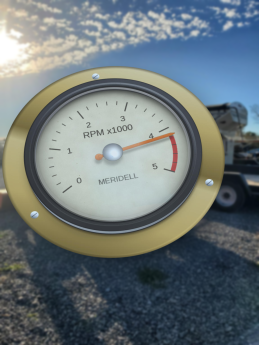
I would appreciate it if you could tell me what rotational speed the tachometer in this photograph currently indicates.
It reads 4200 rpm
